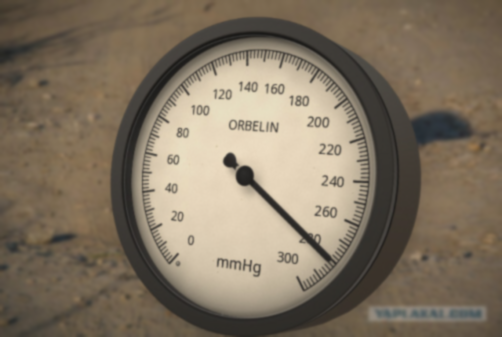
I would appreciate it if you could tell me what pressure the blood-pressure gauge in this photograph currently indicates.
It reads 280 mmHg
